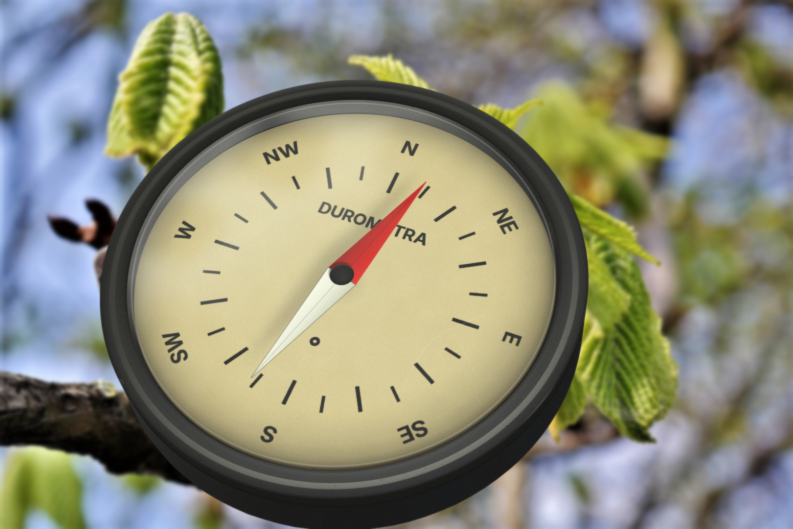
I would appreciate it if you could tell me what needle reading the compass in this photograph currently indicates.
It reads 15 °
